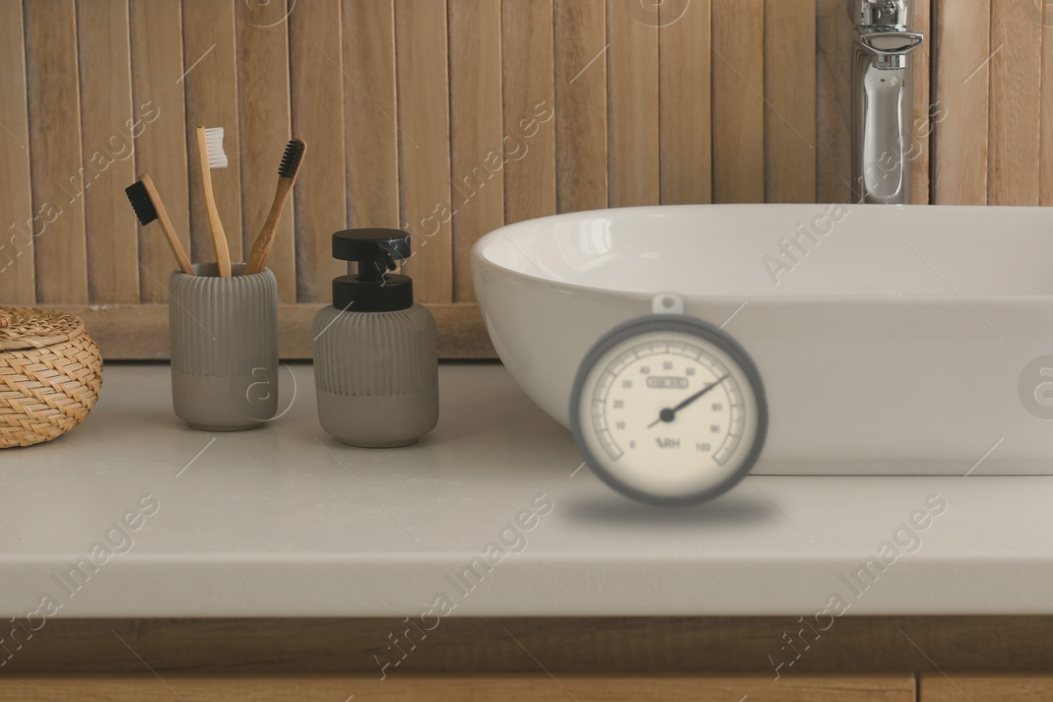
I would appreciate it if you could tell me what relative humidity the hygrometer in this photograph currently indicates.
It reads 70 %
